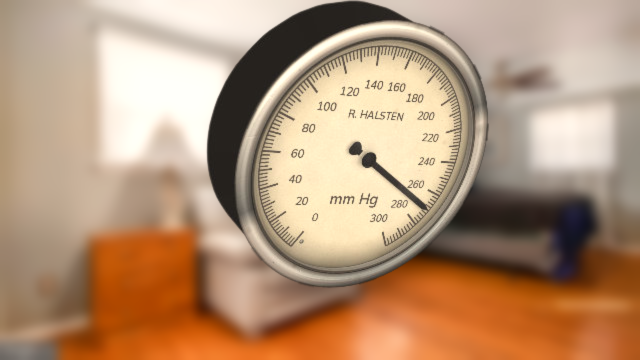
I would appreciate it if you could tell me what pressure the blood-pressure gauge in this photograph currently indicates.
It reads 270 mmHg
